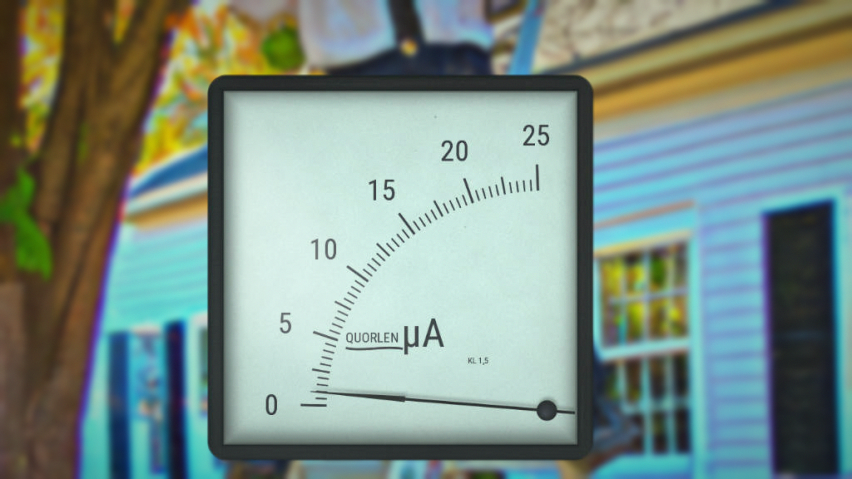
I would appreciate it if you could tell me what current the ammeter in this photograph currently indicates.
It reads 1 µA
